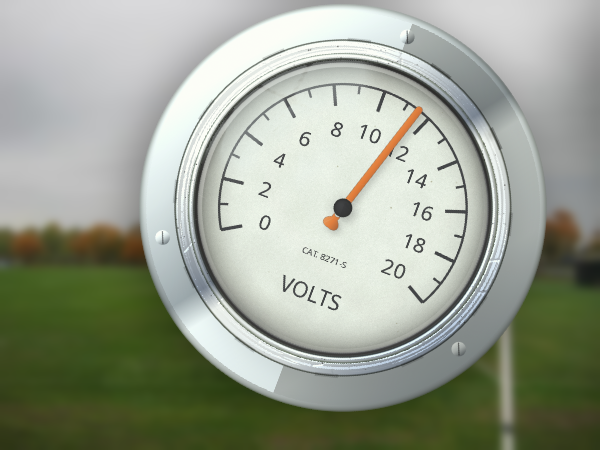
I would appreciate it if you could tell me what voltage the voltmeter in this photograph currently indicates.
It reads 11.5 V
